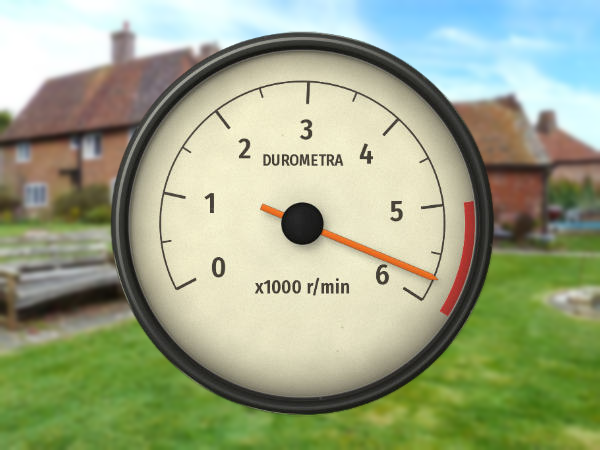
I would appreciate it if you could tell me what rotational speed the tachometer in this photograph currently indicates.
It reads 5750 rpm
